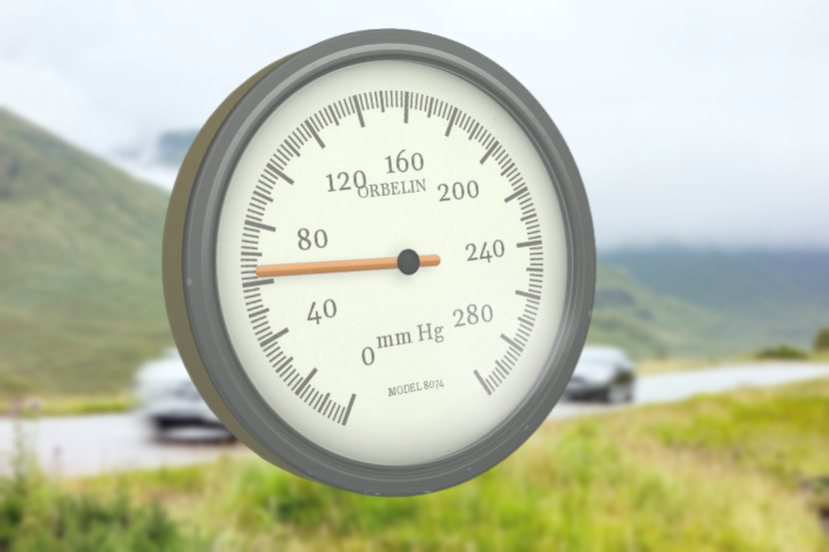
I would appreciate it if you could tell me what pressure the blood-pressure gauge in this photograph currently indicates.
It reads 64 mmHg
